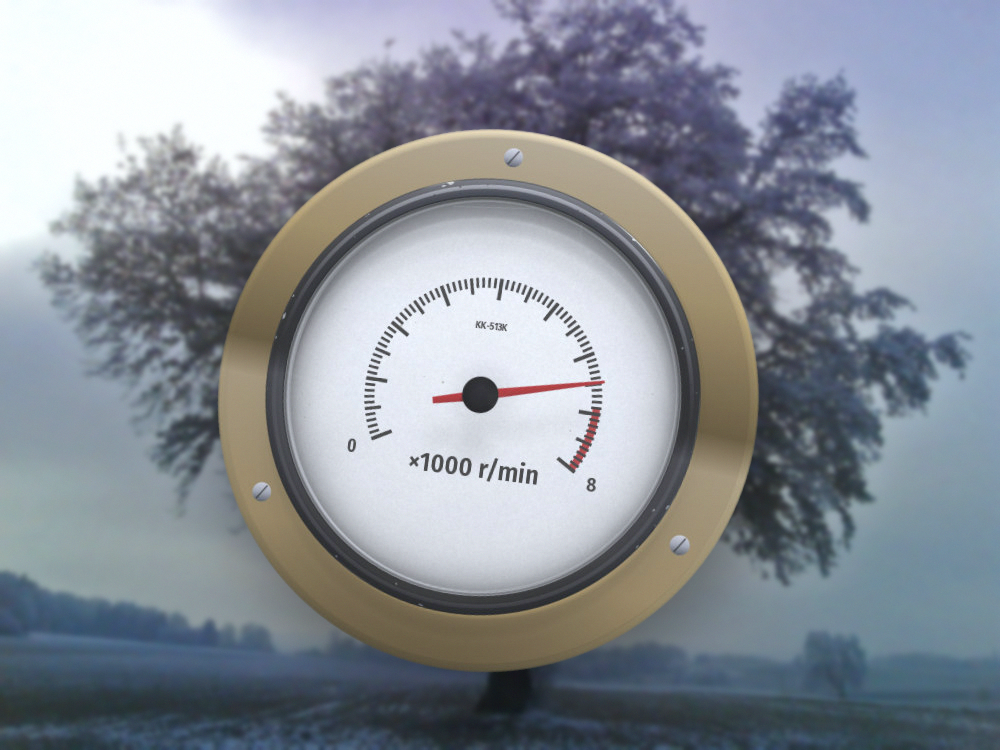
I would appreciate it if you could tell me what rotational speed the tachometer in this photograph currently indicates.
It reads 6500 rpm
